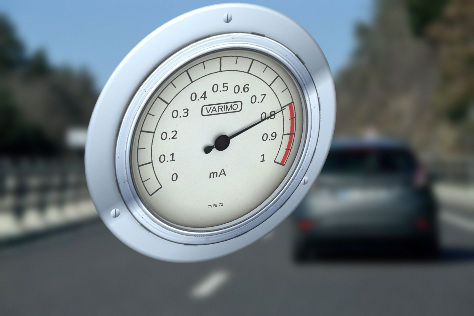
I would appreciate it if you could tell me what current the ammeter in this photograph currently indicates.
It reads 0.8 mA
